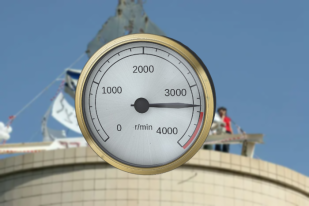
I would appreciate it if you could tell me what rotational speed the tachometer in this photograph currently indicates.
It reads 3300 rpm
